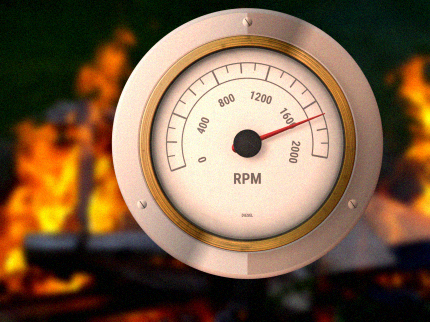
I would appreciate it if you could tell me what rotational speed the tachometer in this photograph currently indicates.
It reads 1700 rpm
